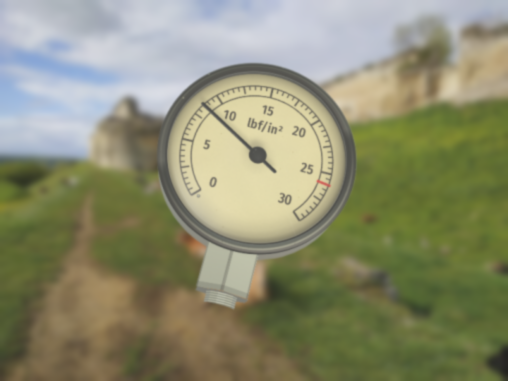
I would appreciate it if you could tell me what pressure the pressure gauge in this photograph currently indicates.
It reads 8.5 psi
